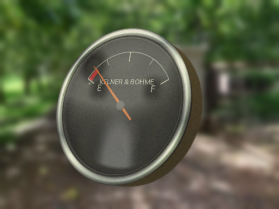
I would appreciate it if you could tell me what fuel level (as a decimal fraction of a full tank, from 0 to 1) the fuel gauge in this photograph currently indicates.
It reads 0.125
